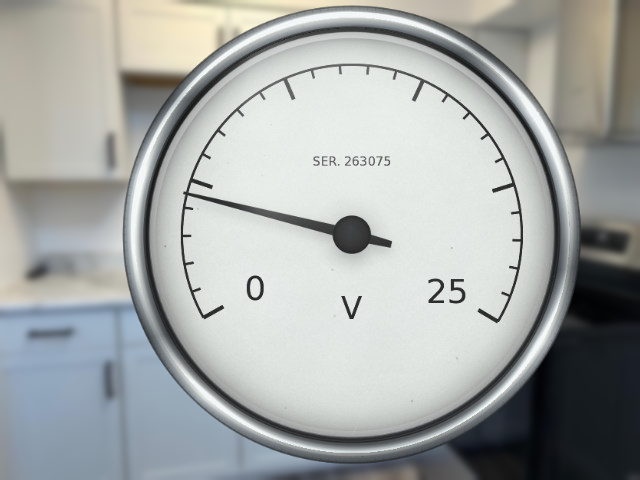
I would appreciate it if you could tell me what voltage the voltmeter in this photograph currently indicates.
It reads 4.5 V
